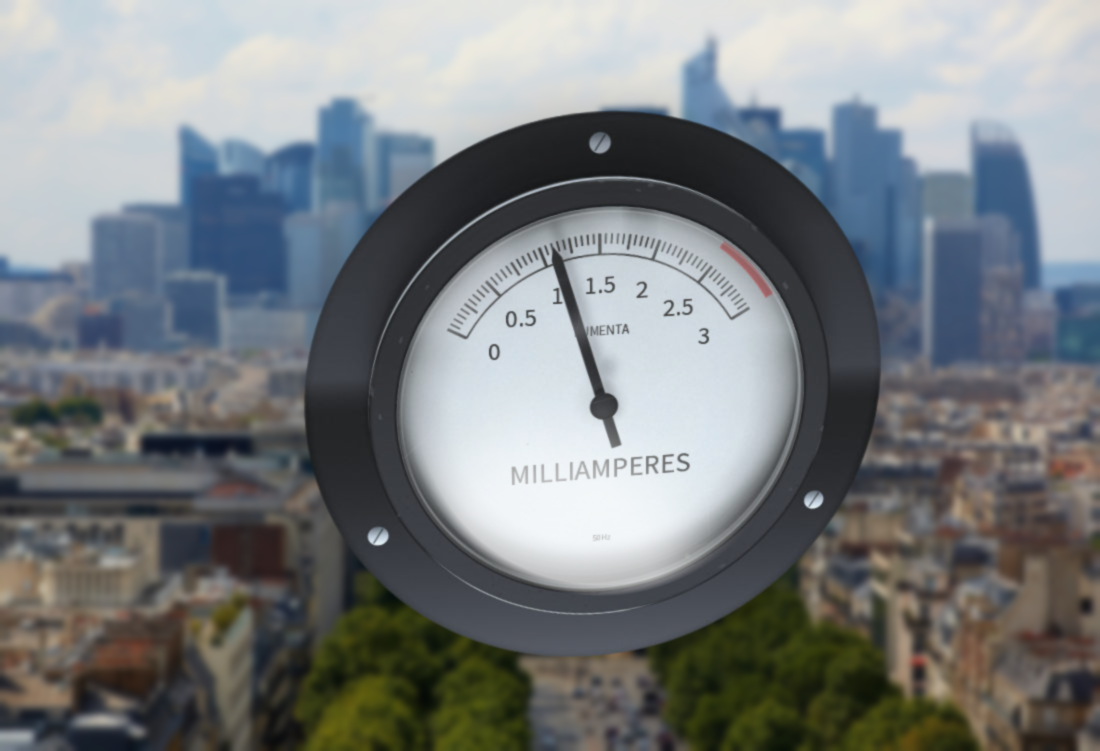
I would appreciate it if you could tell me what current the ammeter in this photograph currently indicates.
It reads 1.1 mA
